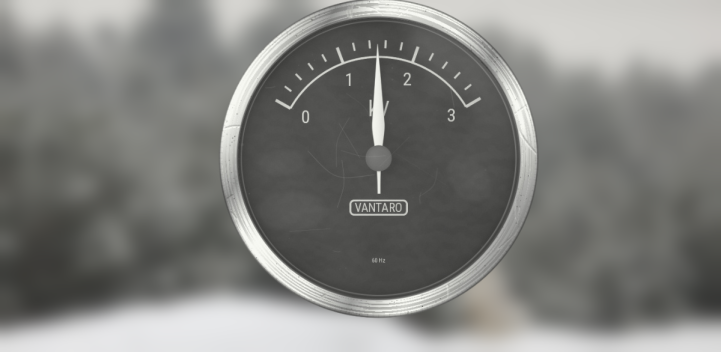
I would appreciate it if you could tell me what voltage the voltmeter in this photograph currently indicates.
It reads 1.5 kV
